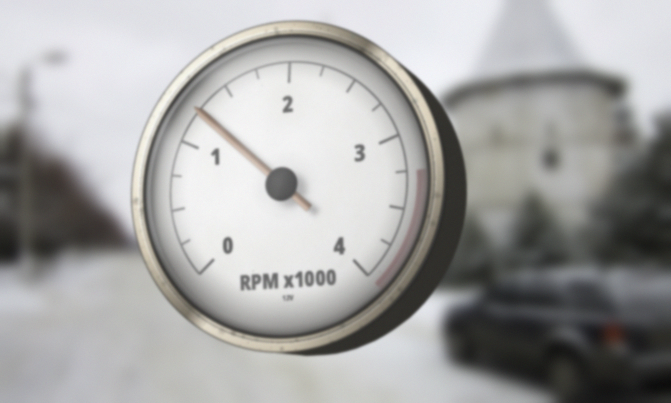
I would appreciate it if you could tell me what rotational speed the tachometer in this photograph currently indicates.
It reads 1250 rpm
